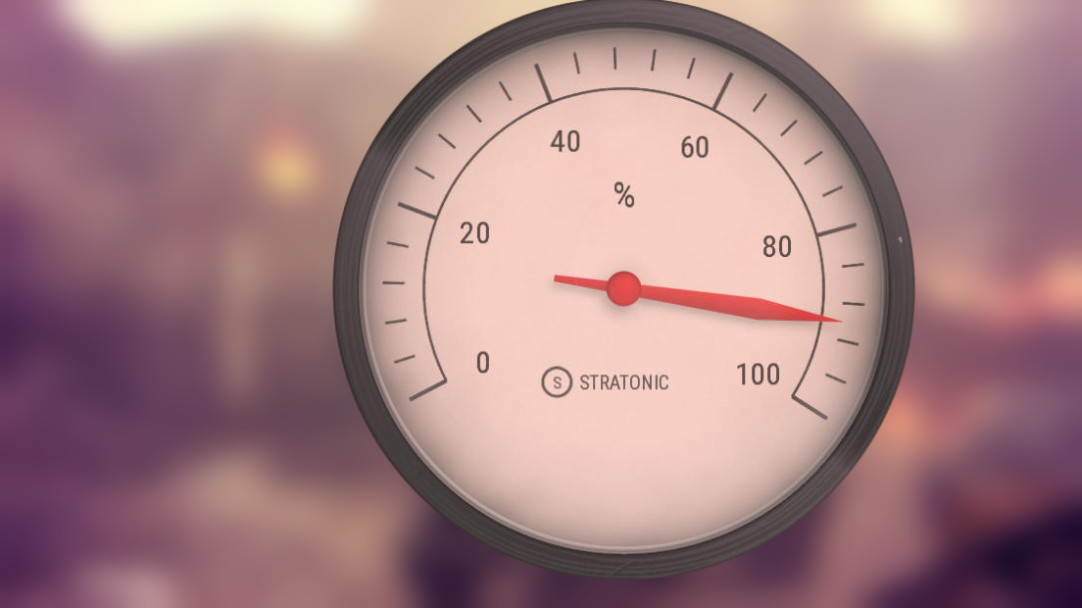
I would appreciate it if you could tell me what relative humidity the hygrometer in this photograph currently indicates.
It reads 90 %
